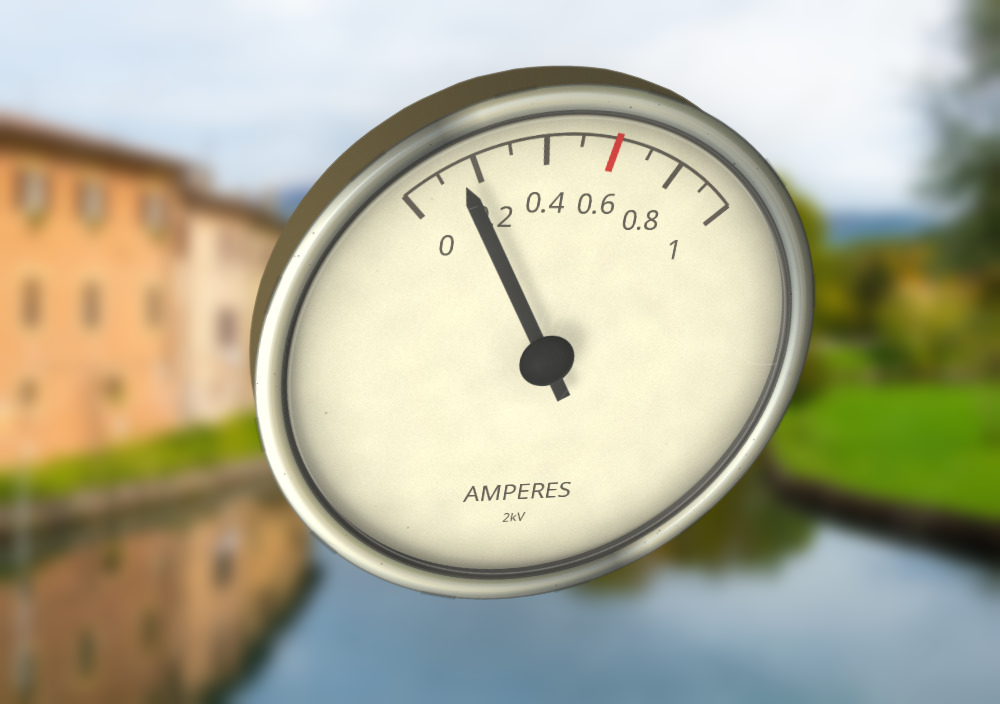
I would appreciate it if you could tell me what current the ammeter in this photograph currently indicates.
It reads 0.15 A
